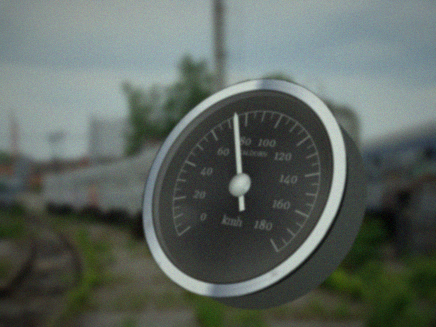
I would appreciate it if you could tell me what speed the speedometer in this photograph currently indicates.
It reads 75 km/h
